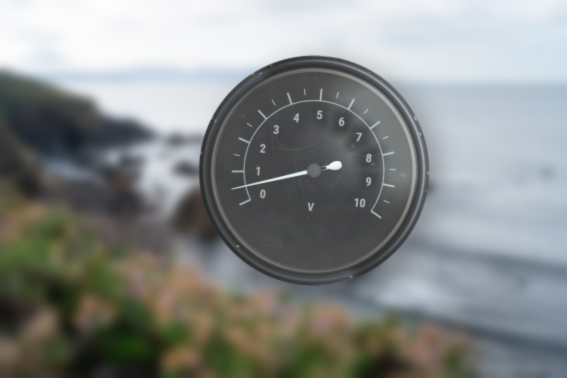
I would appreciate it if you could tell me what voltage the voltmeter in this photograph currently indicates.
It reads 0.5 V
